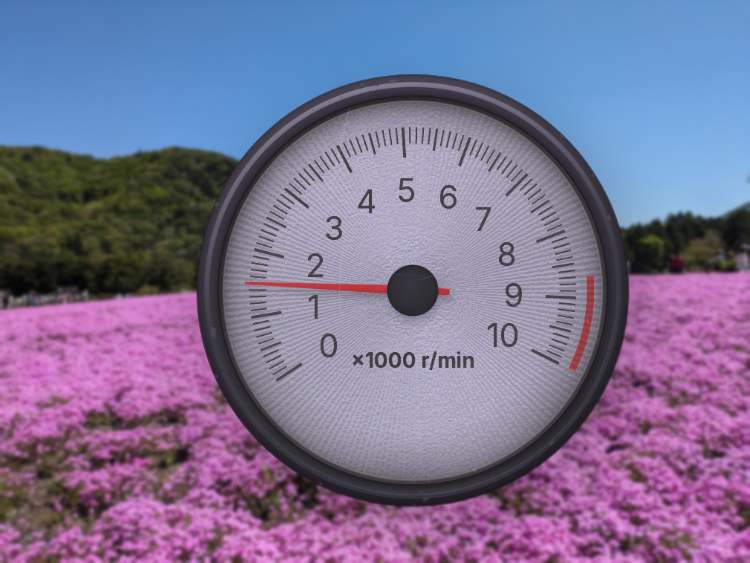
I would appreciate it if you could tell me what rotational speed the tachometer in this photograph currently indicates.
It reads 1500 rpm
